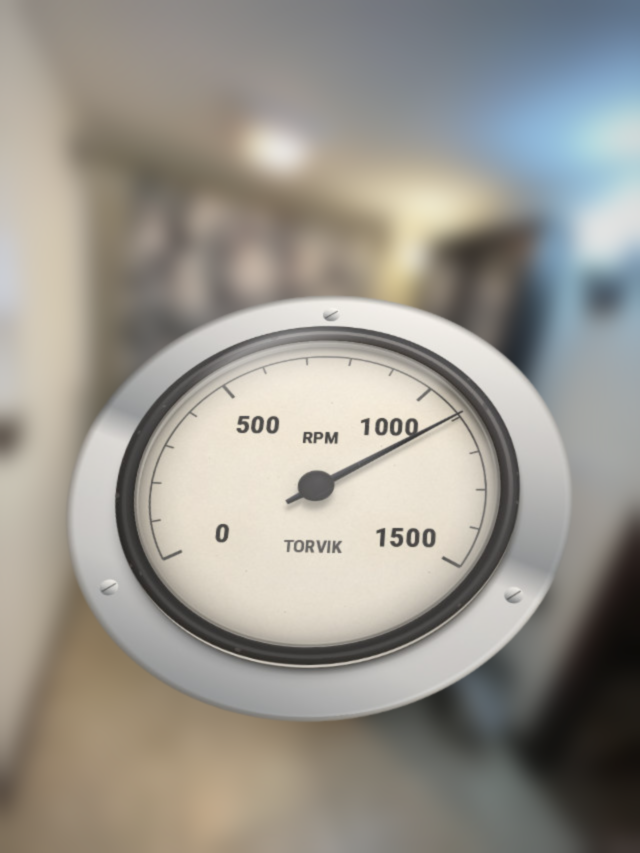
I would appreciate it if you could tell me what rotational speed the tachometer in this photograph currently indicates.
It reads 1100 rpm
